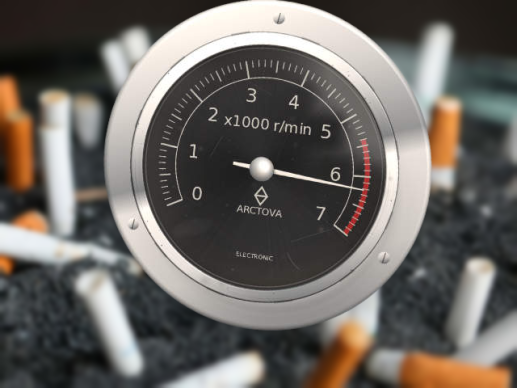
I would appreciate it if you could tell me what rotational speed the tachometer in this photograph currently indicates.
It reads 6200 rpm
